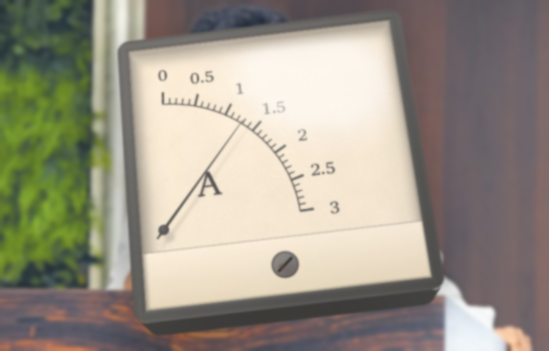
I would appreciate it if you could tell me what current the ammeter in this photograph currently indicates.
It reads 1.3 A
